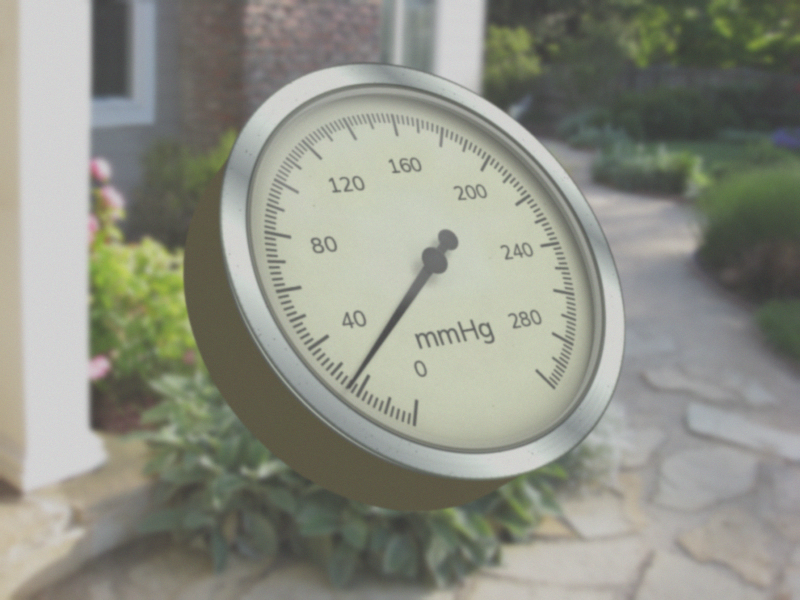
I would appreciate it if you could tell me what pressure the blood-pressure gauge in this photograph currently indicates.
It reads 24 mmHg
